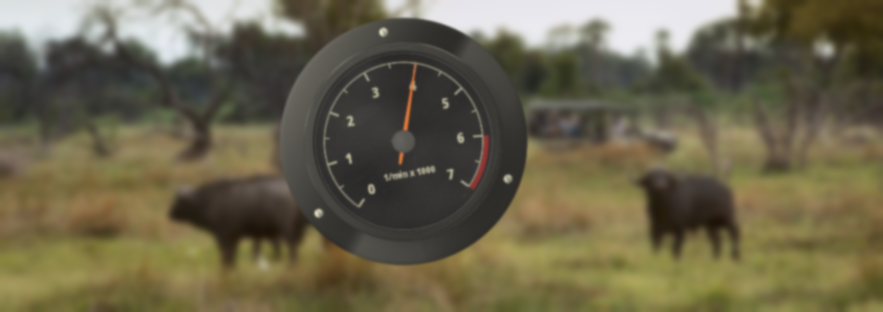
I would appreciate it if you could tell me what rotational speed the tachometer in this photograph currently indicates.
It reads 4000 rpm
